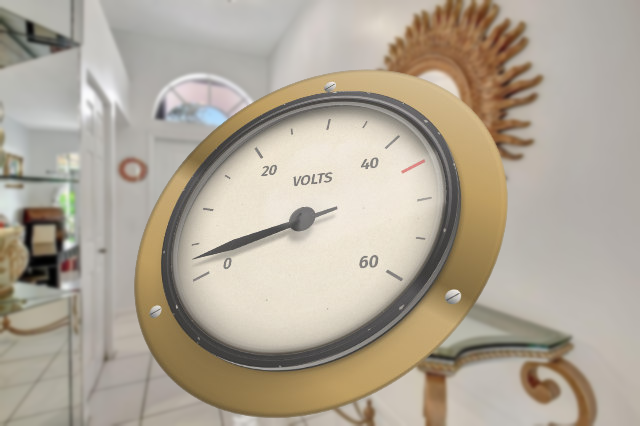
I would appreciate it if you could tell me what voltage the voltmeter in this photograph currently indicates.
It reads 2.5 V
